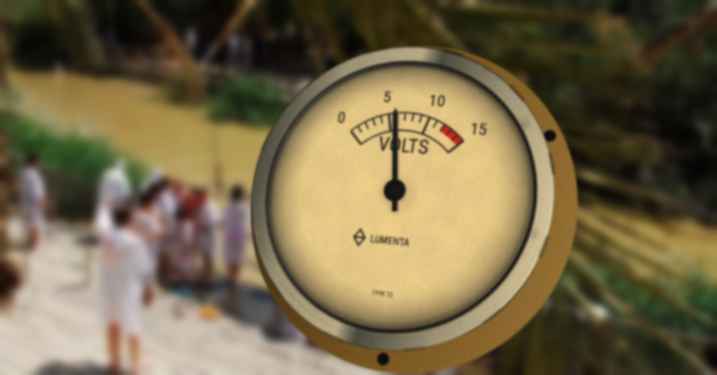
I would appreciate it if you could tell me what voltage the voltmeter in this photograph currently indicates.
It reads 6 V
